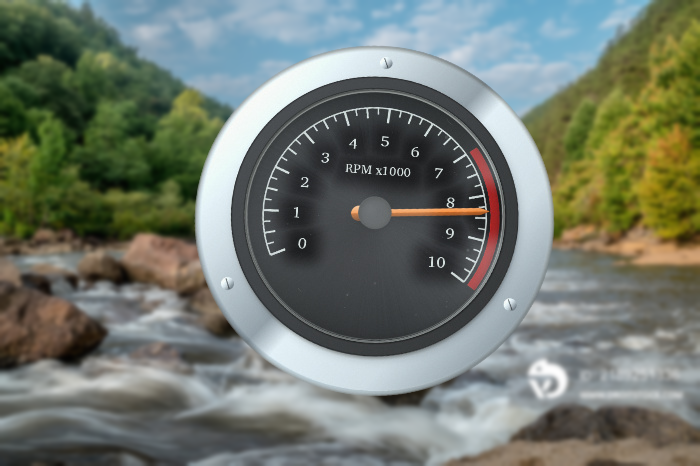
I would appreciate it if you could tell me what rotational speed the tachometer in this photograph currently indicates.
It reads 8375 rpm
